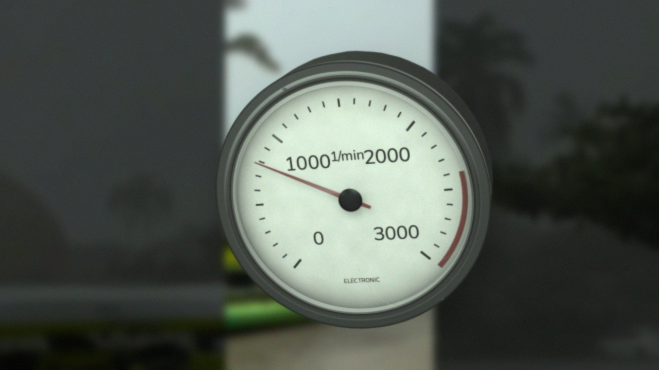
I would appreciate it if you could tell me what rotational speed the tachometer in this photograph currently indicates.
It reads 800 rpm
